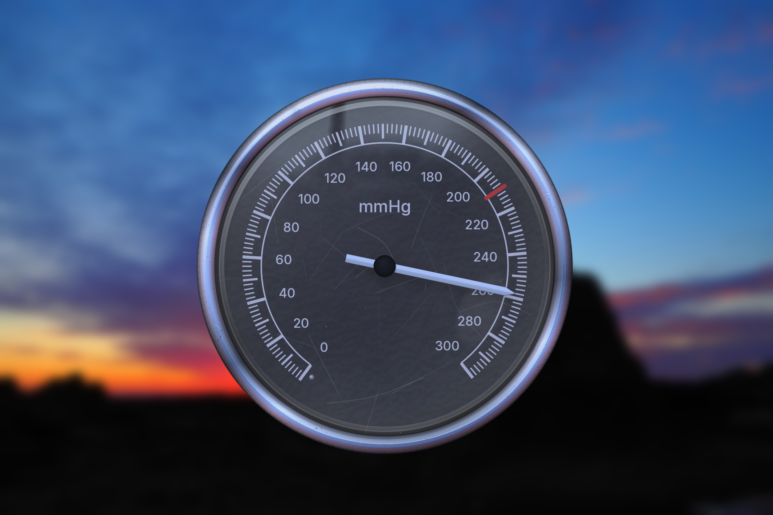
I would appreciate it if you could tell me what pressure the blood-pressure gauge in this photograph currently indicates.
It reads 258 mmHg
